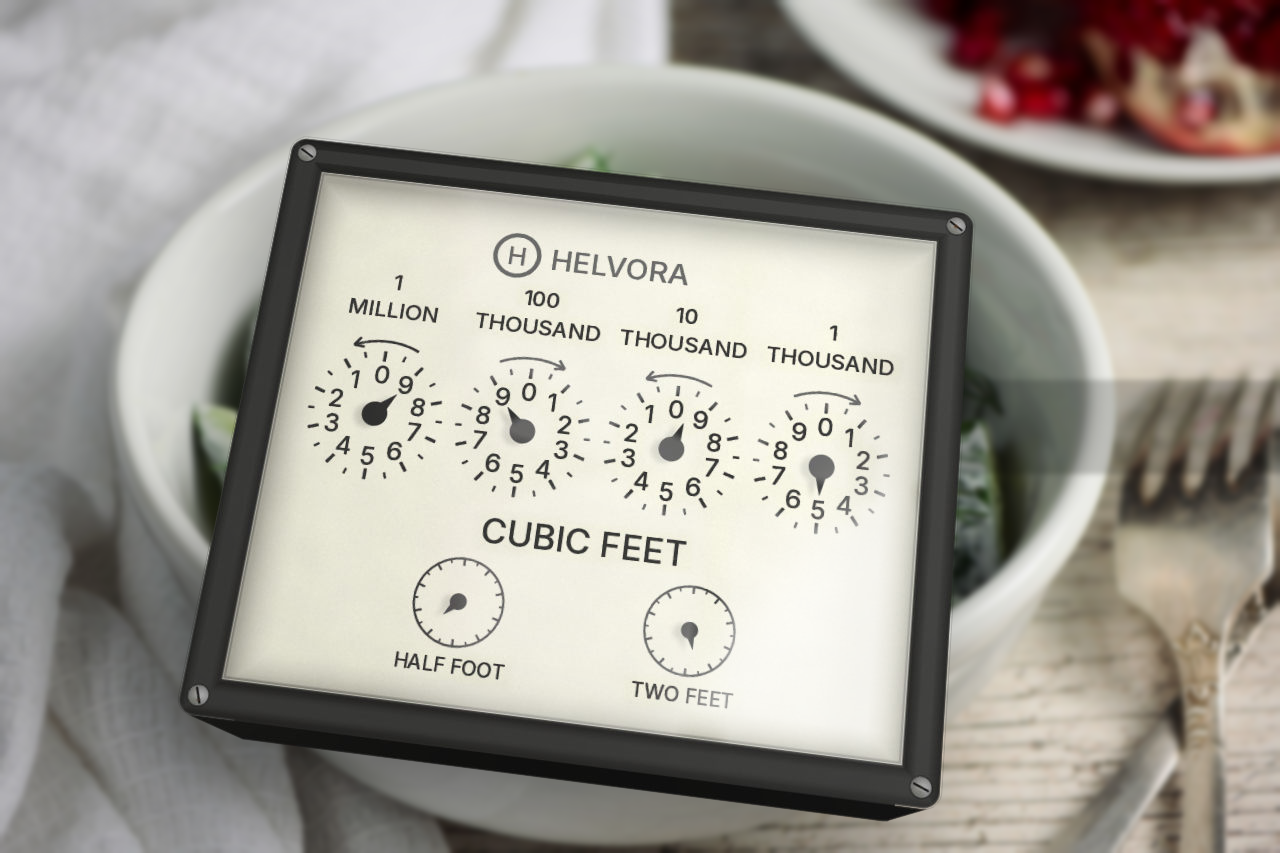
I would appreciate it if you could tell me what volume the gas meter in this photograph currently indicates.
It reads 889500 ft³
